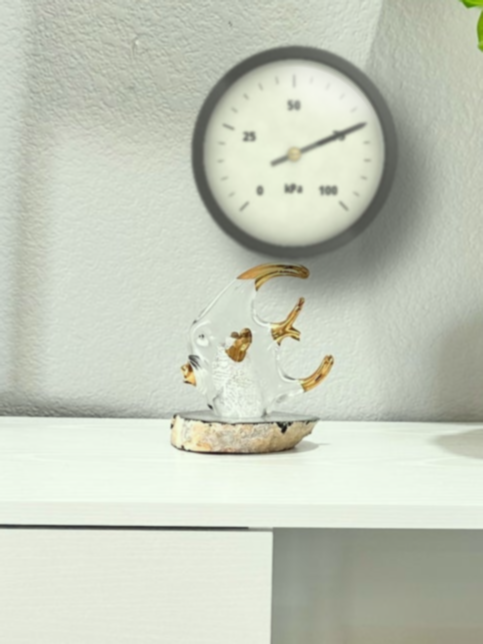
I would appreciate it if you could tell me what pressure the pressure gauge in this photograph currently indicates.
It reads 75 kPa
